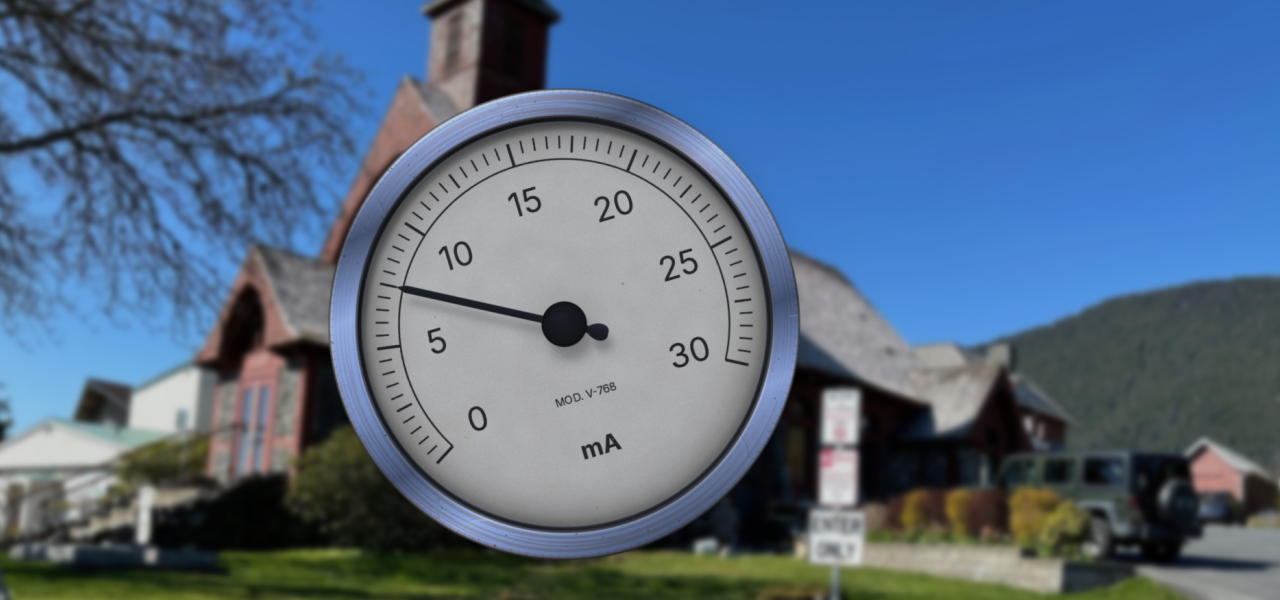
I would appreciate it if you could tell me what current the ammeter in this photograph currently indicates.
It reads 7.5 mA
